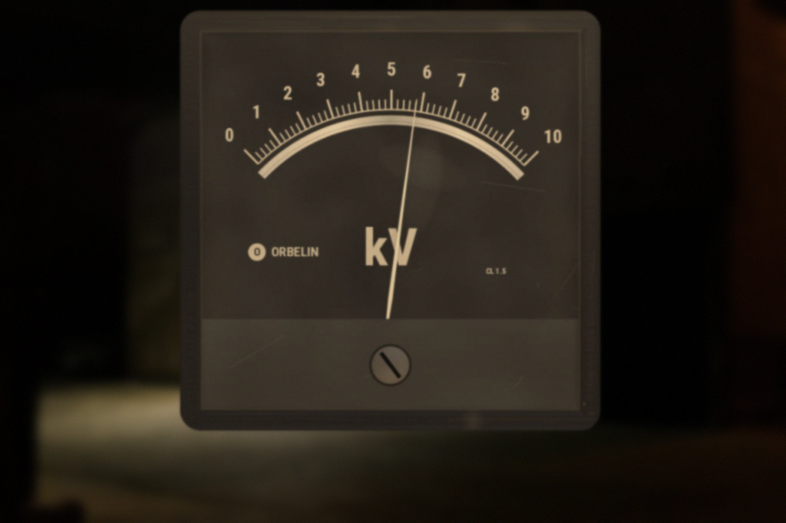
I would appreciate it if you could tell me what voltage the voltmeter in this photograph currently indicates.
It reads 5.8 kV
